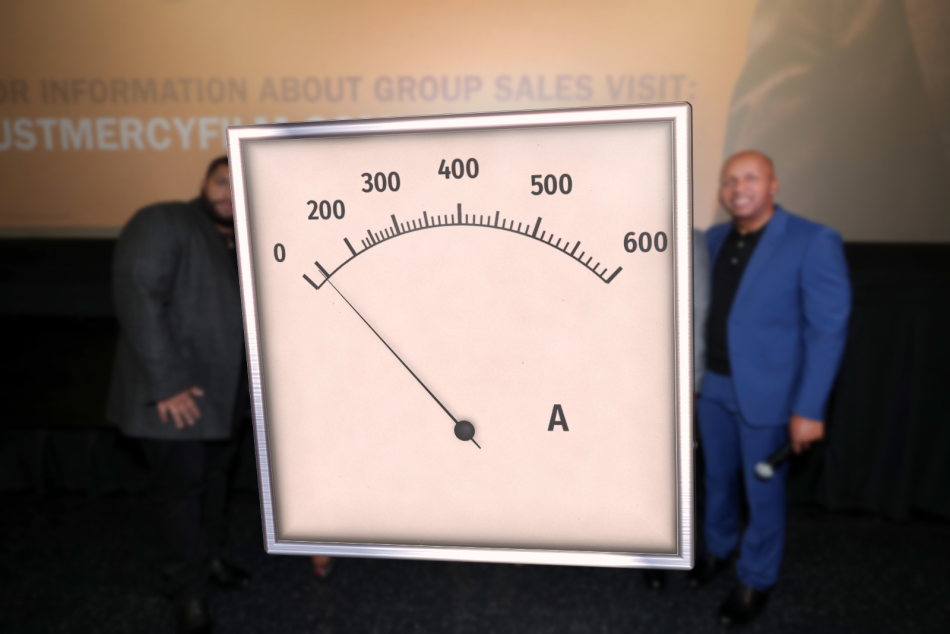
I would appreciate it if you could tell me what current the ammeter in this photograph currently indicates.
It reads 100 A
